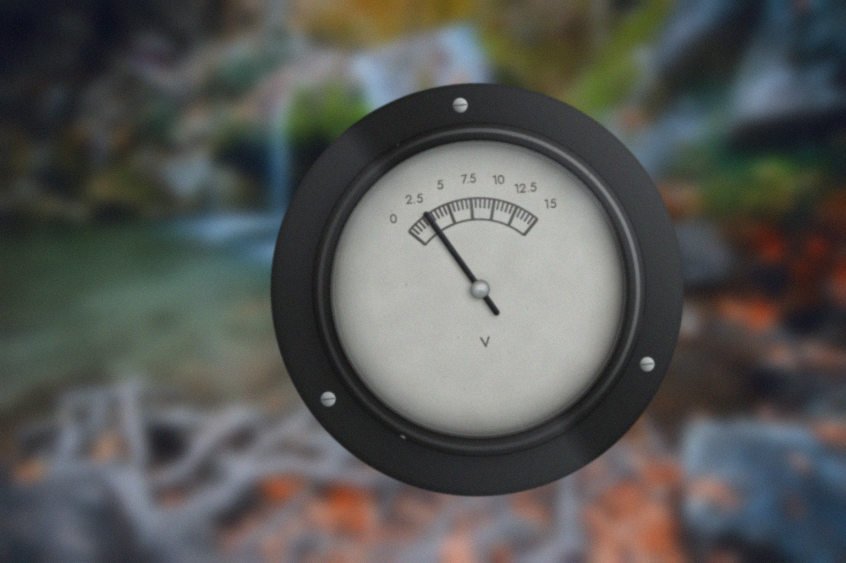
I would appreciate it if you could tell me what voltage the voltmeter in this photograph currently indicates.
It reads 2.5 V
